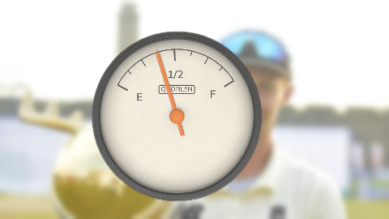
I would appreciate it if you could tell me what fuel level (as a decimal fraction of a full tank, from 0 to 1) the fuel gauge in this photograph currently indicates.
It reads 0.375
